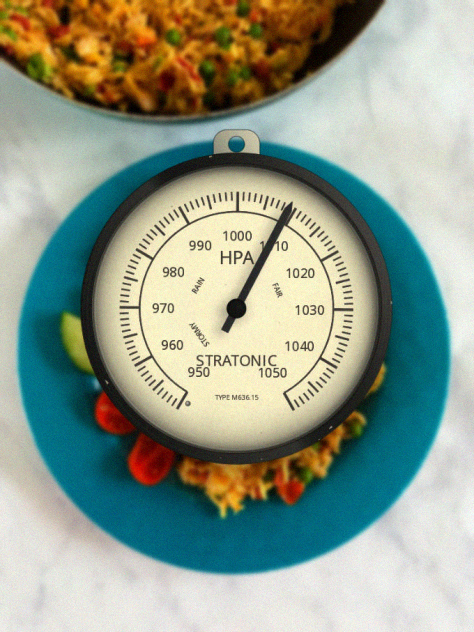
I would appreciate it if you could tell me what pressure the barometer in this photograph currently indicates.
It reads 1009 hPa
